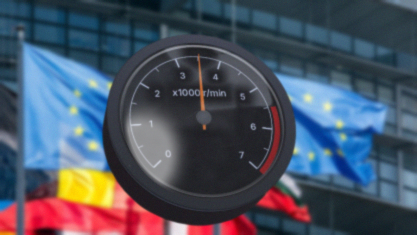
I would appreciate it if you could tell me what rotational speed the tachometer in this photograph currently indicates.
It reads 3500 rpm
